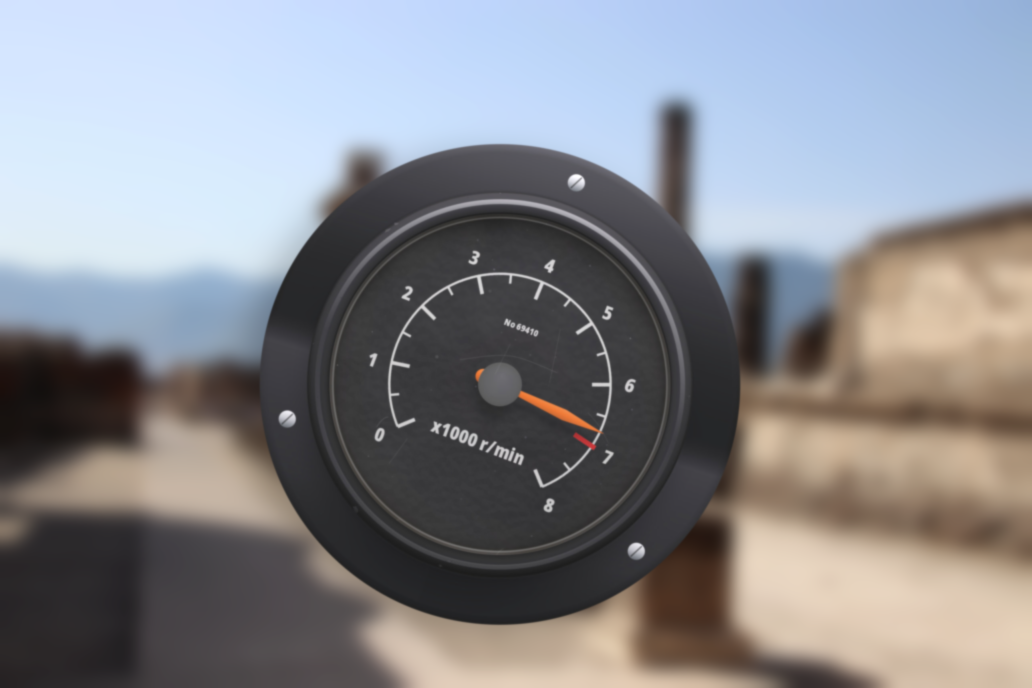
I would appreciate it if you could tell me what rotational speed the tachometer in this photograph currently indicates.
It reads 6750 rpm
